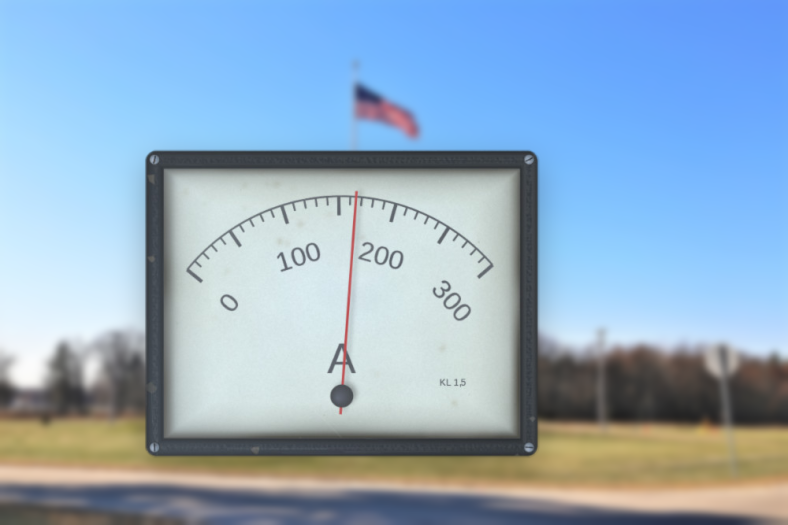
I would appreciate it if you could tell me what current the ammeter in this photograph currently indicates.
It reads 165 A
